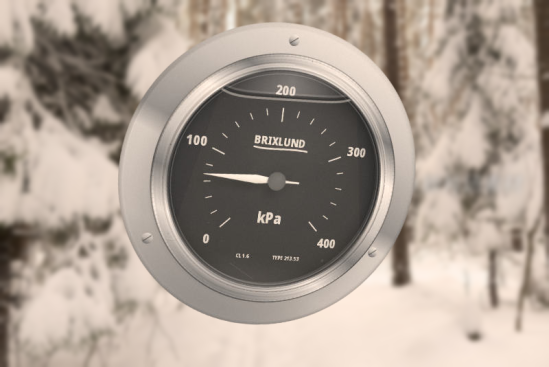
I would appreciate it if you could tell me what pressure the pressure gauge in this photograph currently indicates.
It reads 70 kPa
